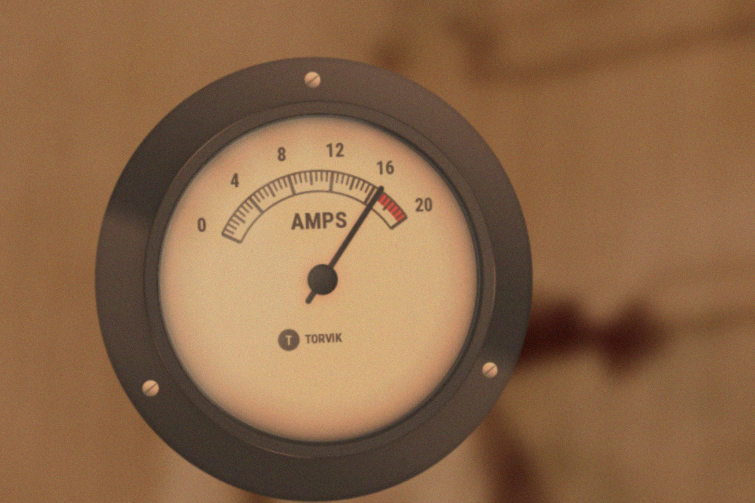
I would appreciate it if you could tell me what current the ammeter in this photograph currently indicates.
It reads 16.5 A
